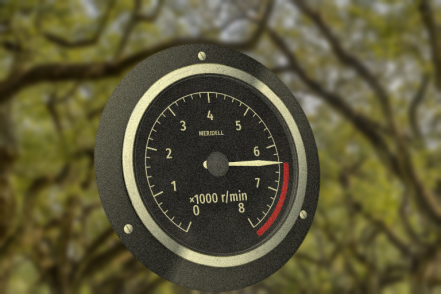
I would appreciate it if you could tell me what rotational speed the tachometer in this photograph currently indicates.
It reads 6400 rpm
